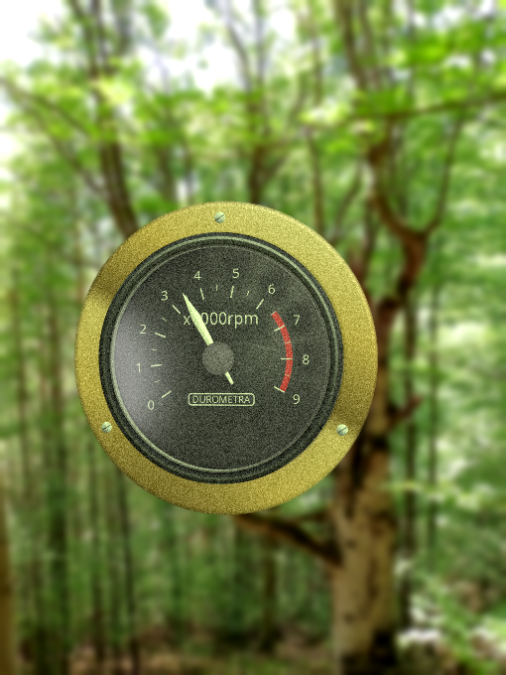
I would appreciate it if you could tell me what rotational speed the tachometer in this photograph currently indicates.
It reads 3500 rpm
